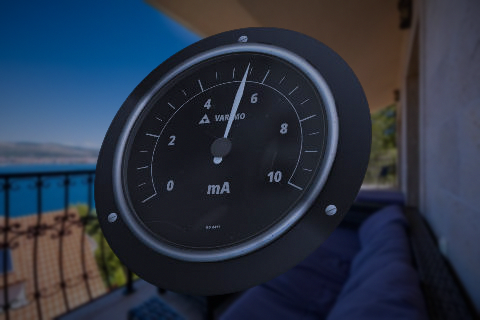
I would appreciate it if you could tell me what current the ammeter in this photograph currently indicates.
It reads 5.5 mA
